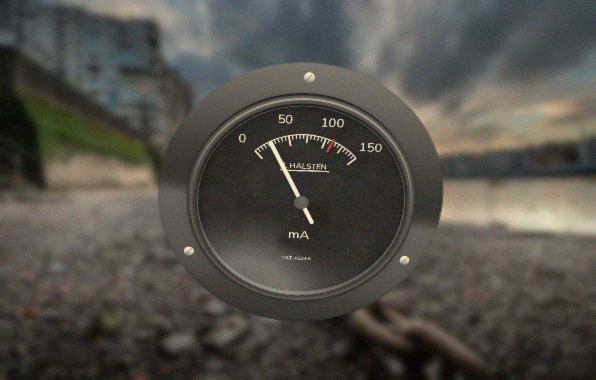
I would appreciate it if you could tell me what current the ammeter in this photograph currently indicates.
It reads 25 mA
